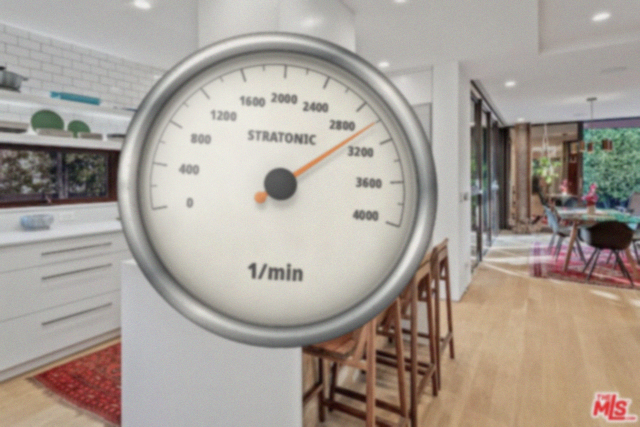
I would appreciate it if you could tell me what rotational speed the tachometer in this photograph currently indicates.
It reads 3000 rpm
